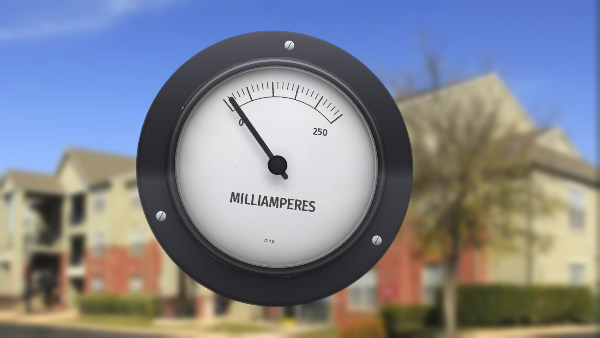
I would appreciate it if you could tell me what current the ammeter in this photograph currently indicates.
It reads 10 mA
